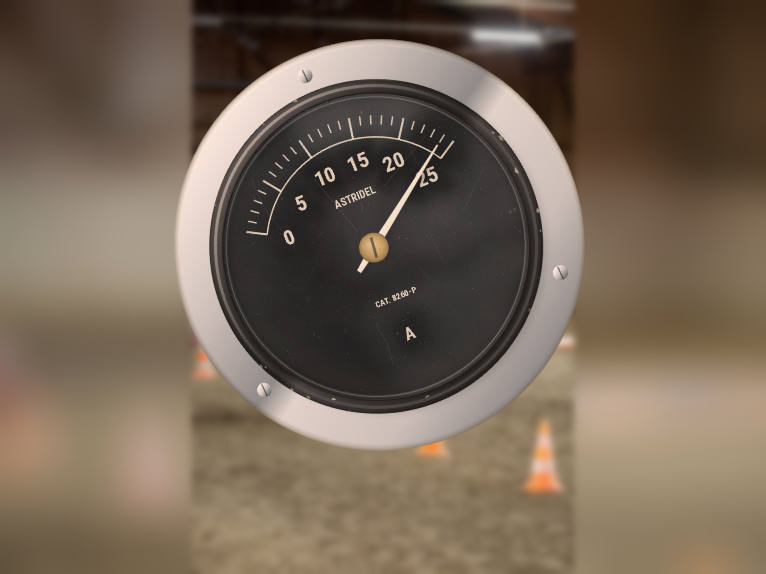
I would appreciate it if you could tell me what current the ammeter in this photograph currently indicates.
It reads 24 A
